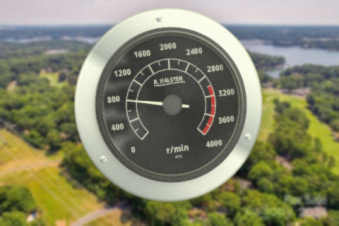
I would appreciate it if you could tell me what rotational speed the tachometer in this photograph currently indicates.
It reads 800 rpm
